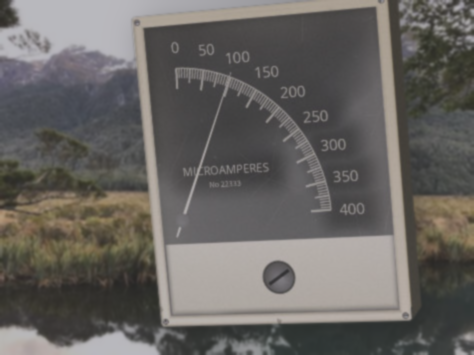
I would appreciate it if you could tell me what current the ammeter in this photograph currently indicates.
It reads 100 µA
